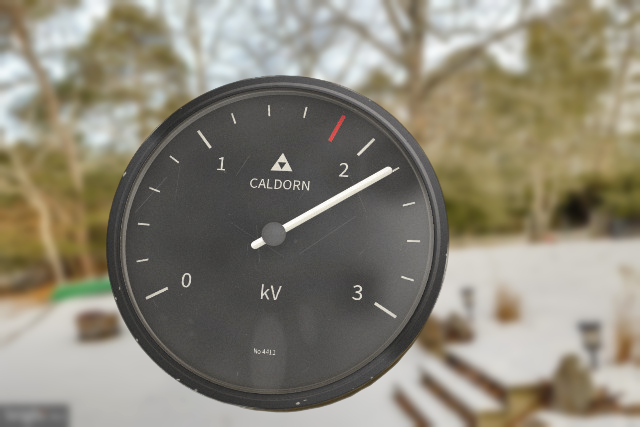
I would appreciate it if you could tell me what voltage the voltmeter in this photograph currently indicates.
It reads 2.2 kV
